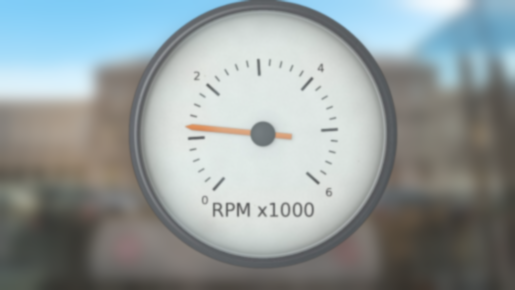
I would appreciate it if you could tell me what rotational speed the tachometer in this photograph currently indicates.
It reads 1200 rpm
